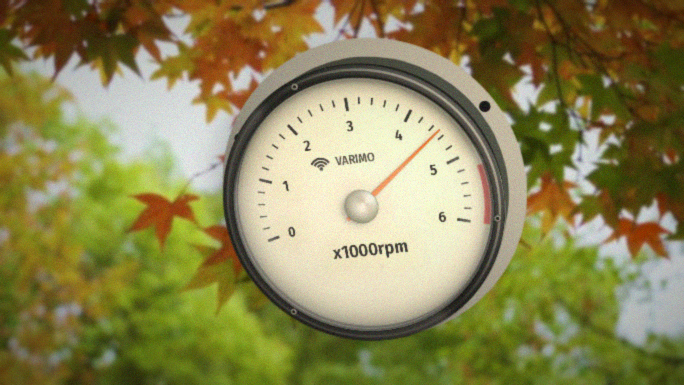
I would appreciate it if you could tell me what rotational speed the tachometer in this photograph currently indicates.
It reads 4500 rpm
